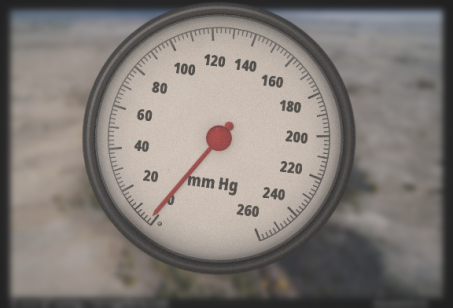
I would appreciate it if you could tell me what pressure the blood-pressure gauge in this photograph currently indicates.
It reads 2 mmHg
